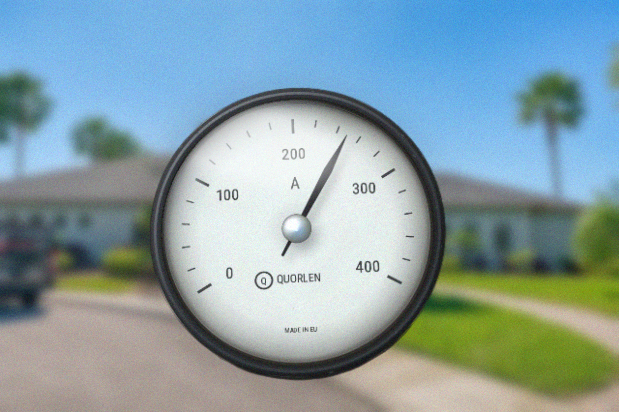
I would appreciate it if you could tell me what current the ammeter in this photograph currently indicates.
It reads 250 A
